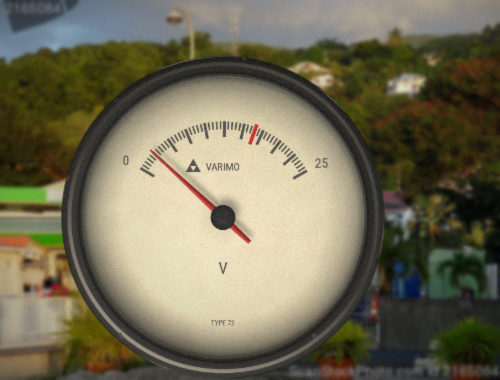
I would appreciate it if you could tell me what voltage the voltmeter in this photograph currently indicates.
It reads 2.5 V
